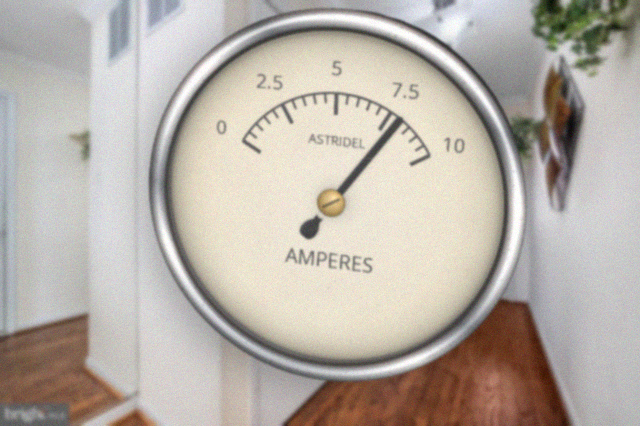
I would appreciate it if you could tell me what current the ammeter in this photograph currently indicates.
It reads 8 A
